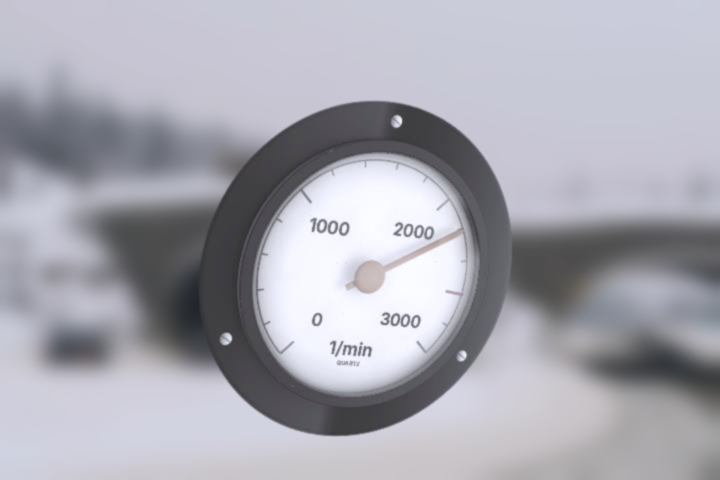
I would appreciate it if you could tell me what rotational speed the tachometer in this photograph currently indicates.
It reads 2200 rpm
